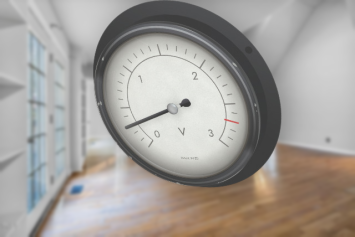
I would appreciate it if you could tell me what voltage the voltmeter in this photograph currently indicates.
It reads 0.3 V
